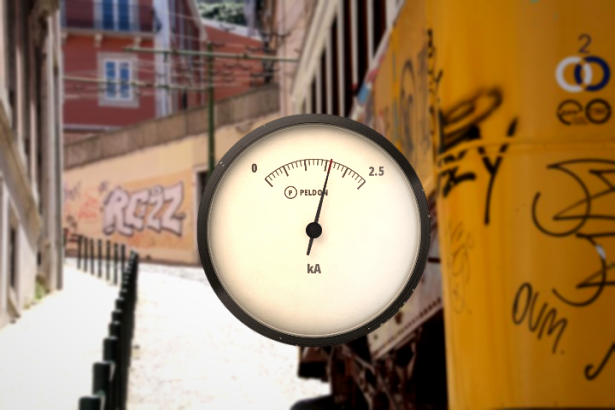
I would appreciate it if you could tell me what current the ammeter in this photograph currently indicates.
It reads 1.6 kA
